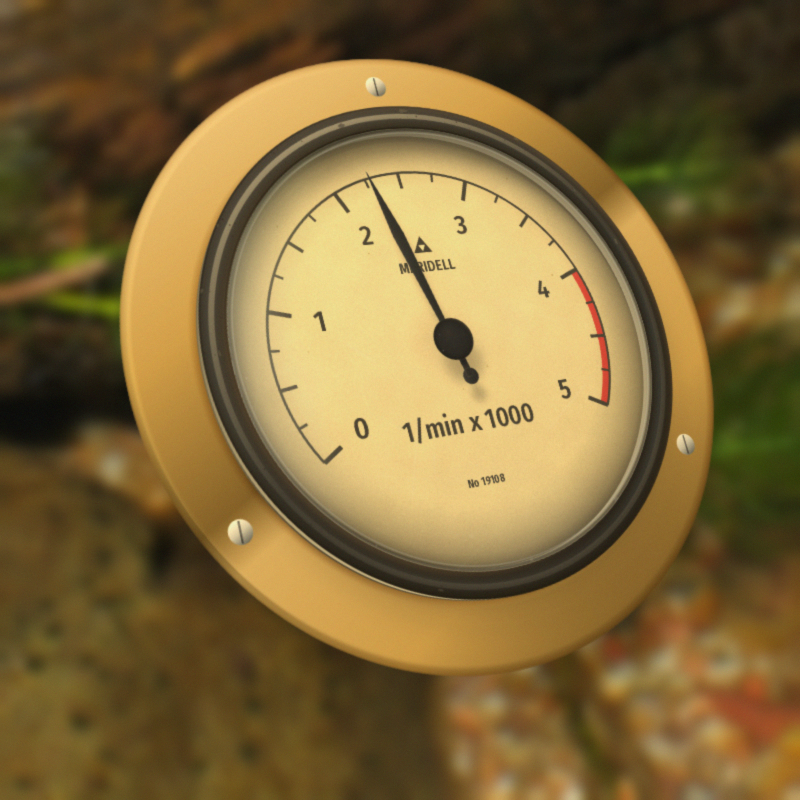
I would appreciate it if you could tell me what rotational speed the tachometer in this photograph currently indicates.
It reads 2250 rpm
